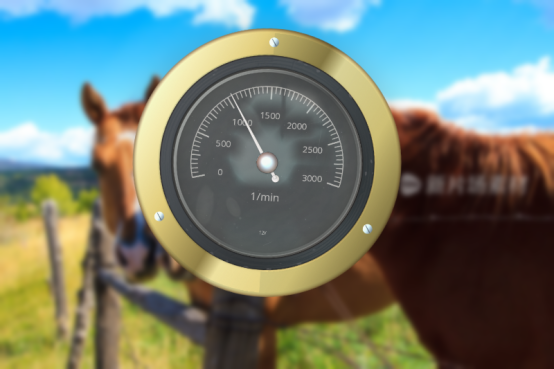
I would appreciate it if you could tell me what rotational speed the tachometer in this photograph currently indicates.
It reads 1050 rpm
